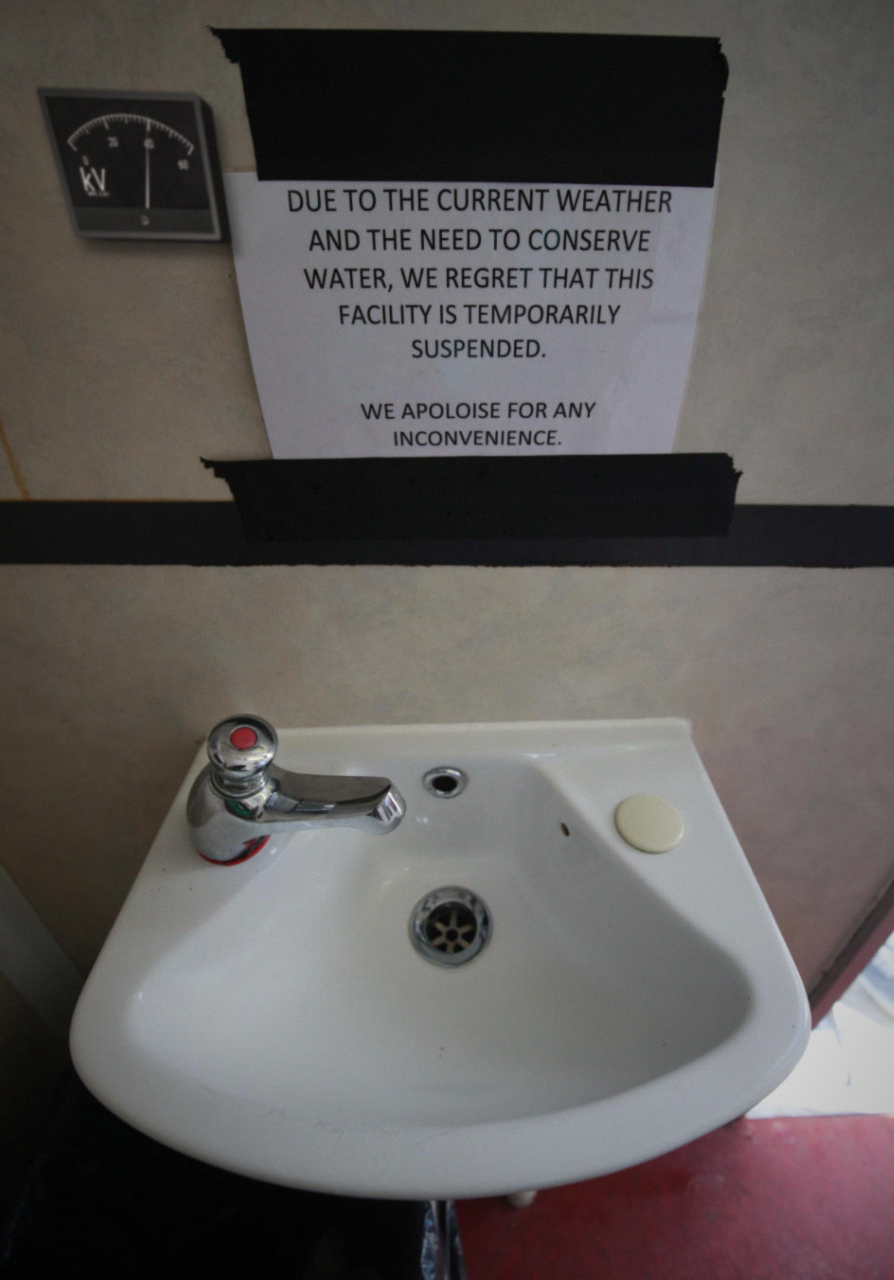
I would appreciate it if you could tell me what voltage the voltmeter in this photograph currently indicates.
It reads 40 kV
